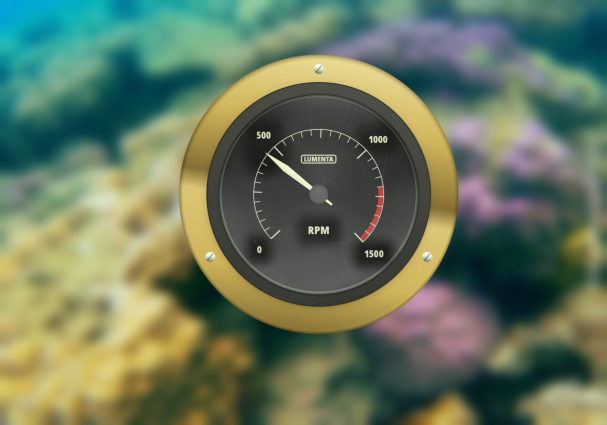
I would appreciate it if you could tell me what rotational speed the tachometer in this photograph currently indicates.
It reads 450 rpm
